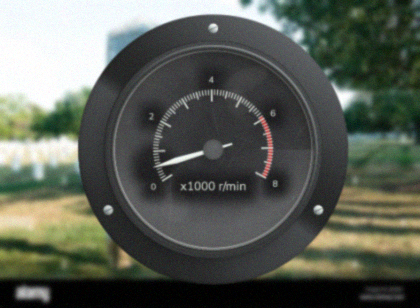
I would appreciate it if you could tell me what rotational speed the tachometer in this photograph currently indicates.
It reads 500 rpm
